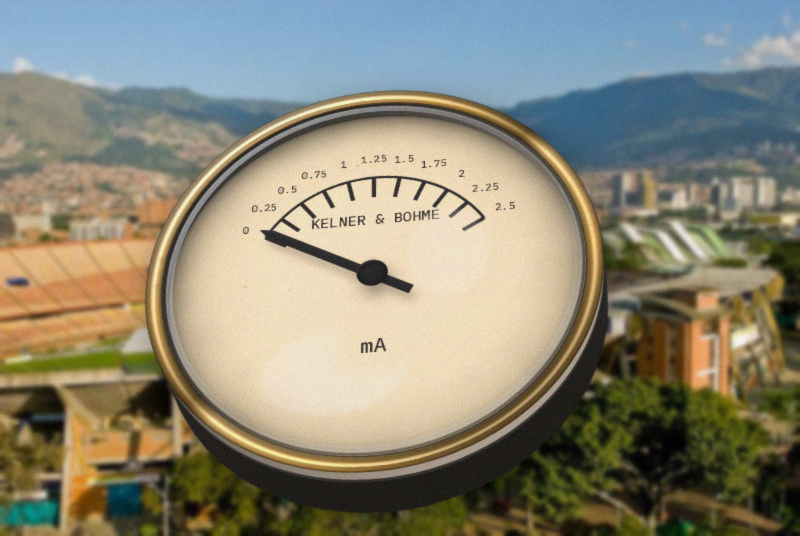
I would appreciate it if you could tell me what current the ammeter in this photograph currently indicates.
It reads 0 mA
